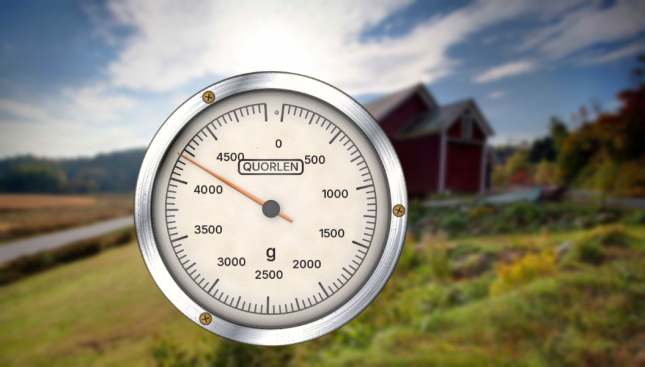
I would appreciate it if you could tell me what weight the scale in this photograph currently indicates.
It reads 4200 g
